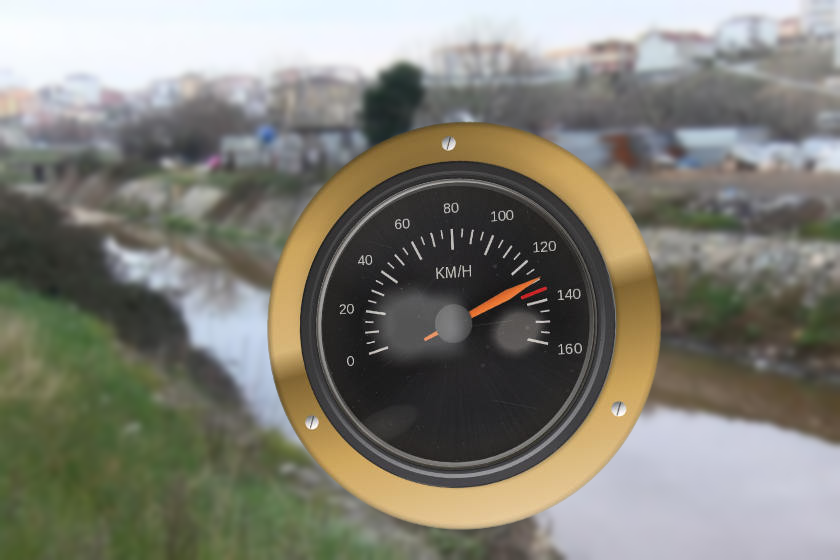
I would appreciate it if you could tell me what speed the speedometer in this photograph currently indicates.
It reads 130 km/h
